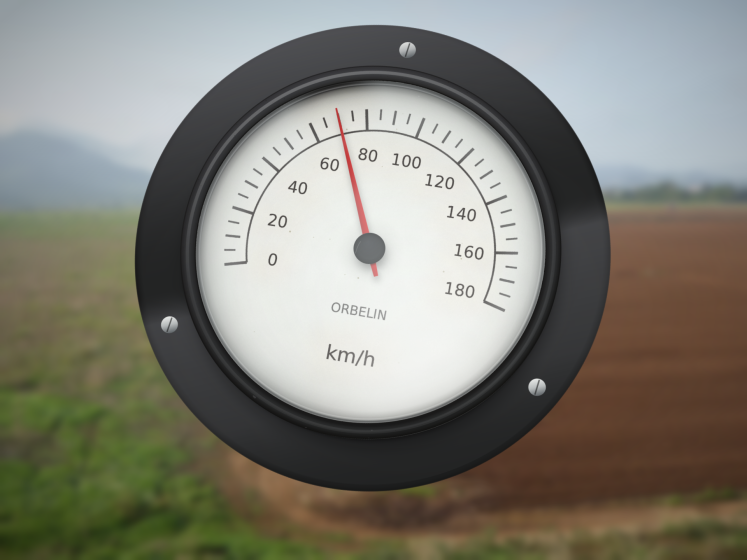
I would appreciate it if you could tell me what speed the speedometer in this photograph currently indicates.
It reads 70 km/h
